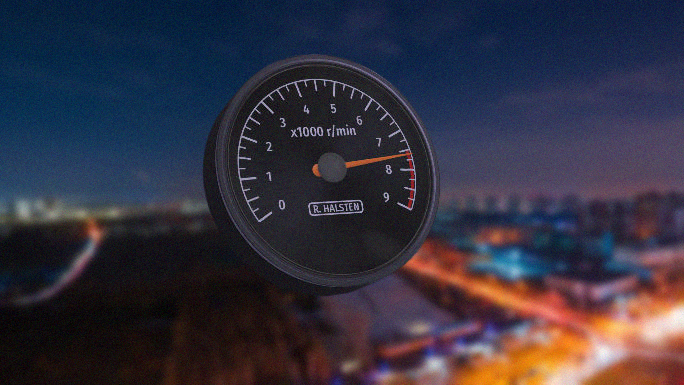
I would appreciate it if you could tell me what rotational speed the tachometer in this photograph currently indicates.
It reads 7625 rpm
